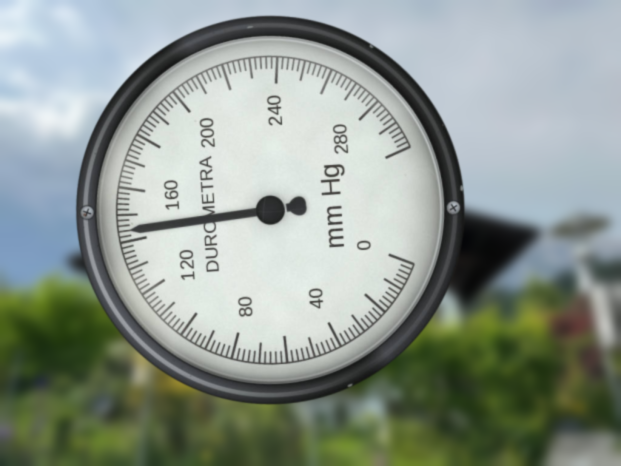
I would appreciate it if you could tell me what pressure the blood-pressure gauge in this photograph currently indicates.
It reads 144 mmHg
